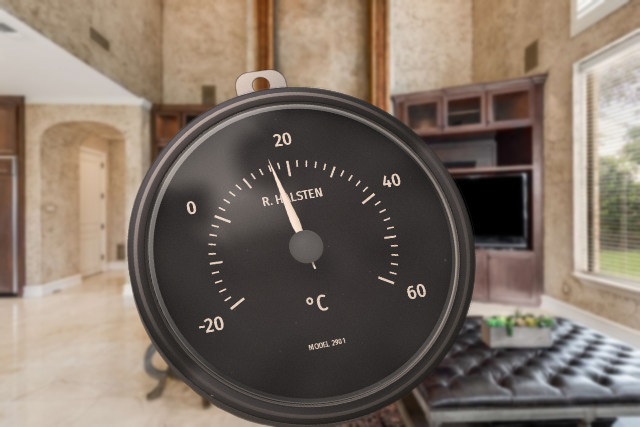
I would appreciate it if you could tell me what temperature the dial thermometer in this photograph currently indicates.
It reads 16 °C
